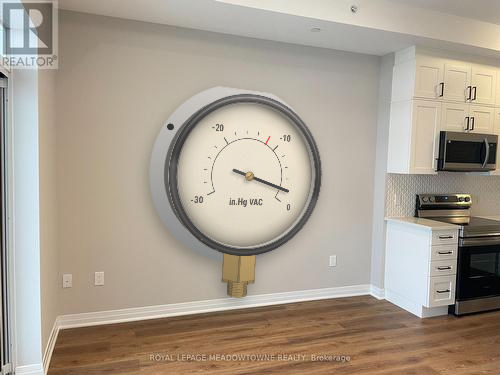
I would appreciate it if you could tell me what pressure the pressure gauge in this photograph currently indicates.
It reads -2 inHg
